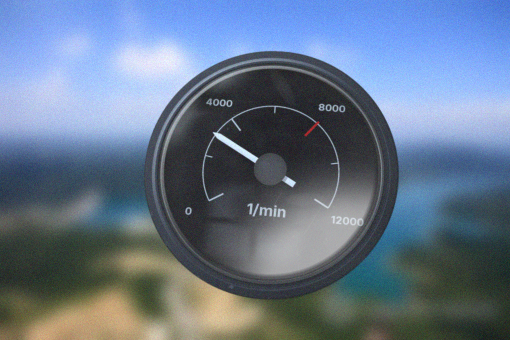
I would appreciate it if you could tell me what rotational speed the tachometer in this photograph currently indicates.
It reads 3000 rpm
